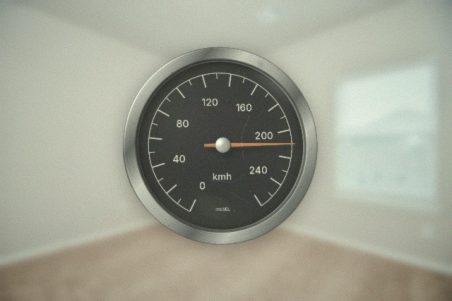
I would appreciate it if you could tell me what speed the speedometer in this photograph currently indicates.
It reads 210 km/h
